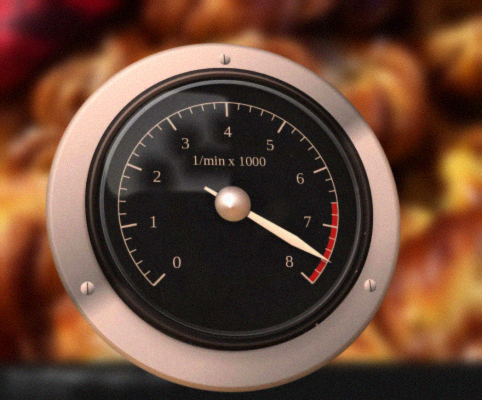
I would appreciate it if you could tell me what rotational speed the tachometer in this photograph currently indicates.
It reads 7600 rpm
